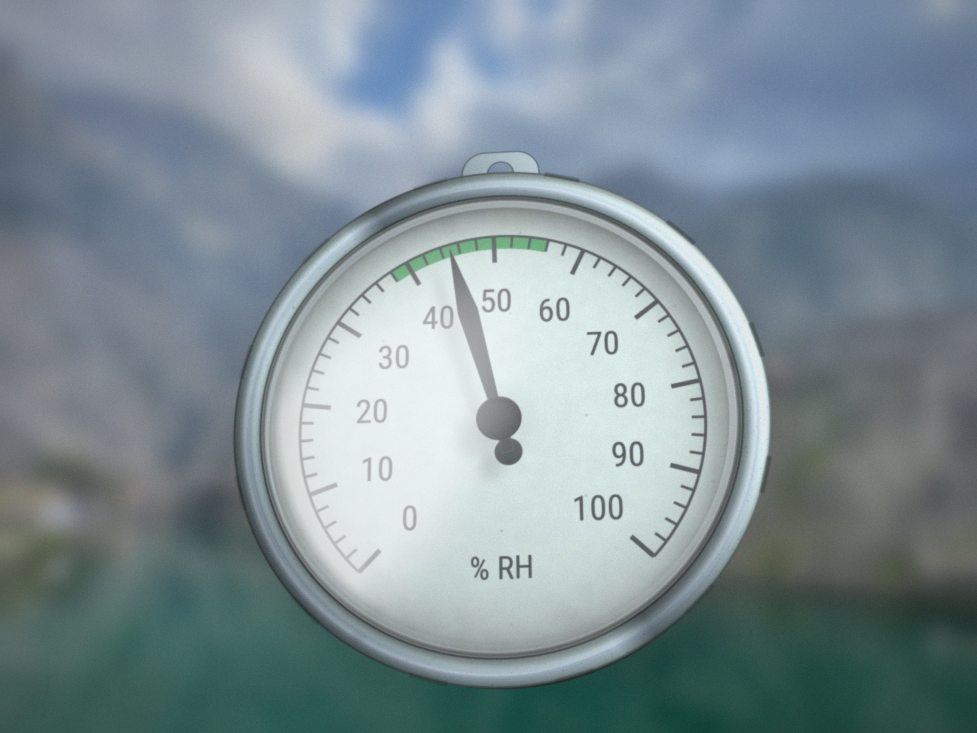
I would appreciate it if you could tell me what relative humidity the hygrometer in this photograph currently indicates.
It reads 45 %
